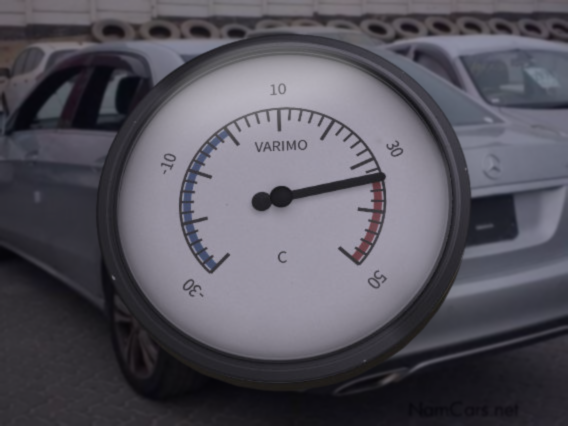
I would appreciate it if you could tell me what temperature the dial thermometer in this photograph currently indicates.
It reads 34 °C
